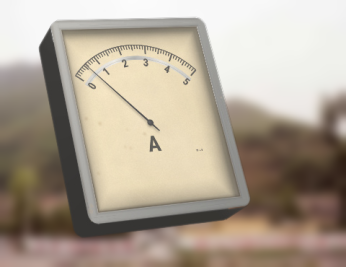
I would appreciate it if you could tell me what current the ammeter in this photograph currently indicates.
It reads 0.5 A
